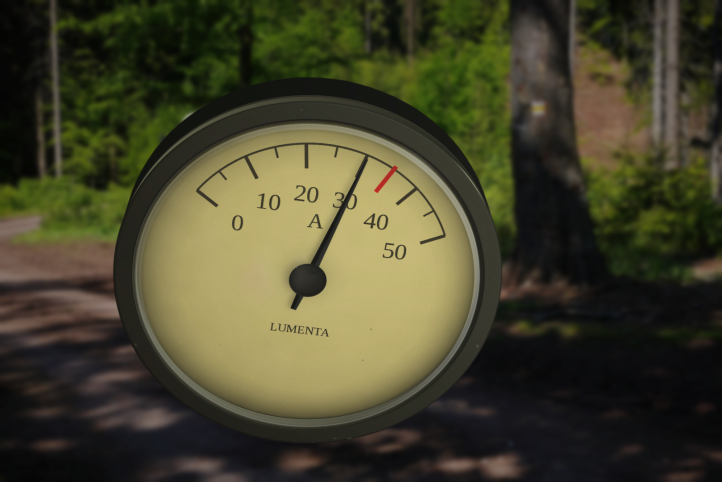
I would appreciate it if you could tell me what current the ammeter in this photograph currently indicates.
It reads 30 A
